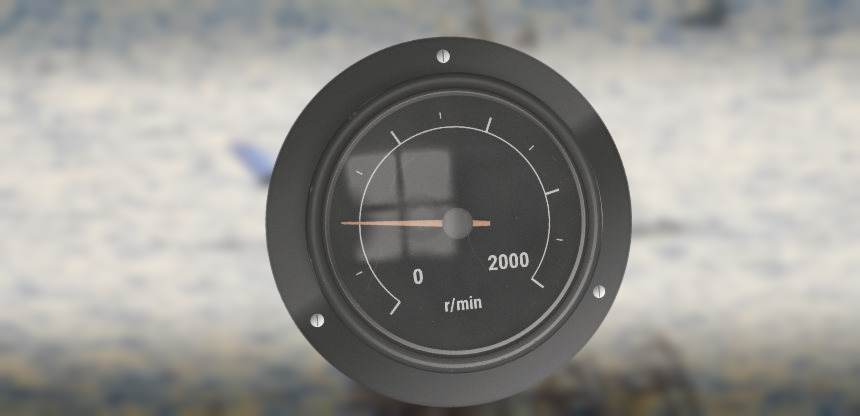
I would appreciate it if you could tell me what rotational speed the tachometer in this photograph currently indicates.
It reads 400 rpm
